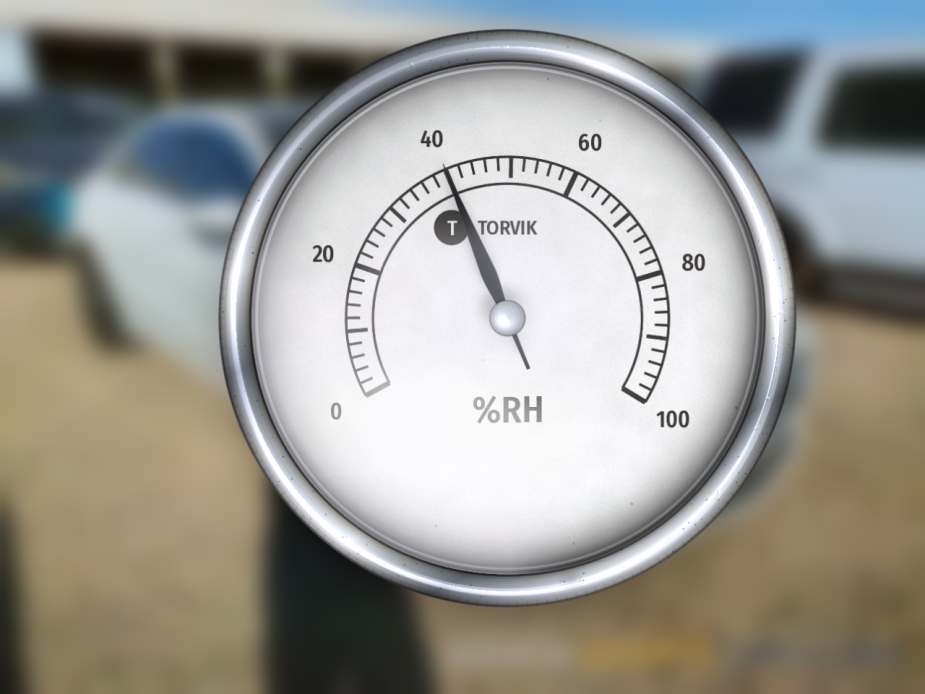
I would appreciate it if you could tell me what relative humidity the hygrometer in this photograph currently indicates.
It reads 40 %
